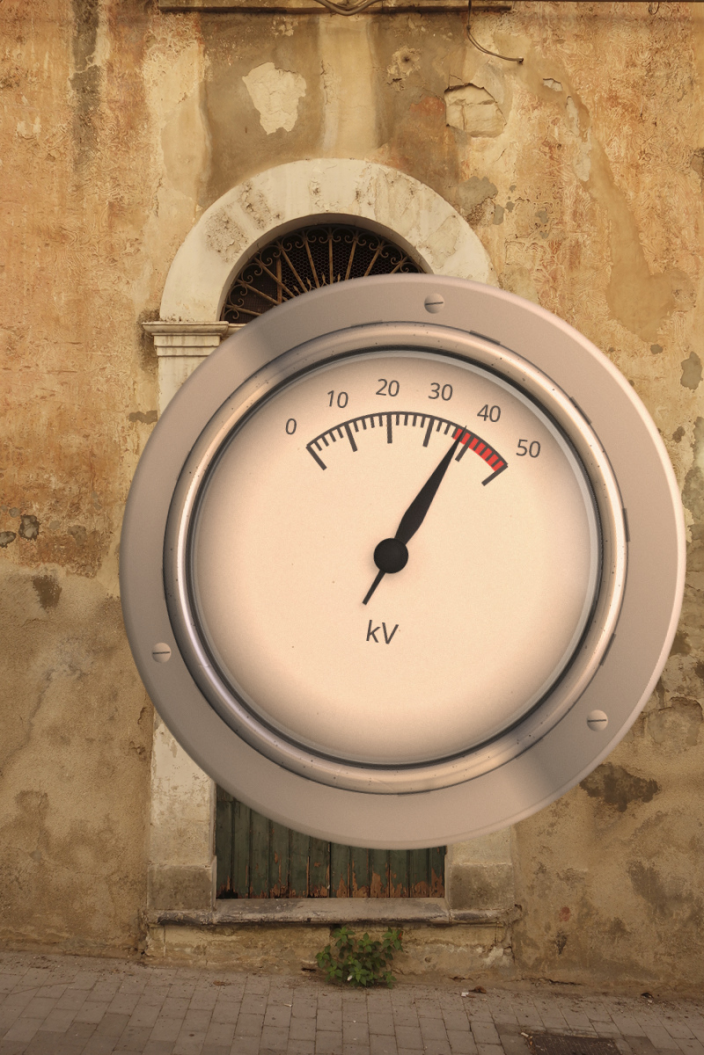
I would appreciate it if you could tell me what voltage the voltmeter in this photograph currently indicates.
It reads 38 kV
